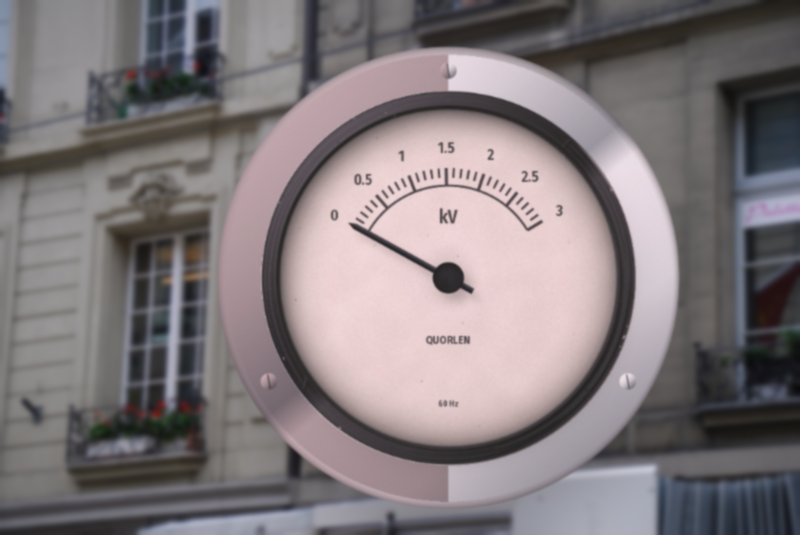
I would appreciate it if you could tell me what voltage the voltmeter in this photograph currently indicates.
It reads 0 kV
